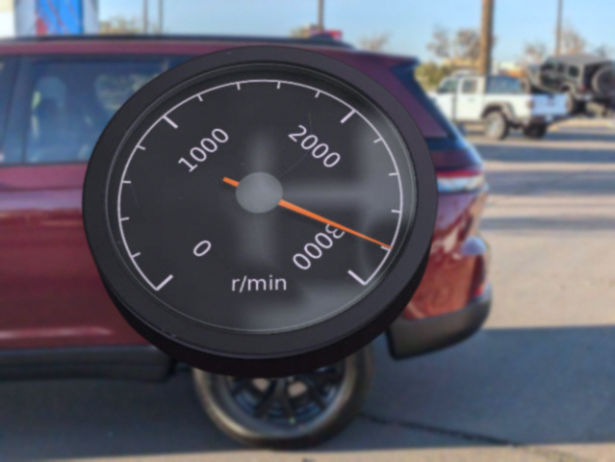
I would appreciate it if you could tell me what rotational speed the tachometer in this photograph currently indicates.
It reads 2800 rpm
